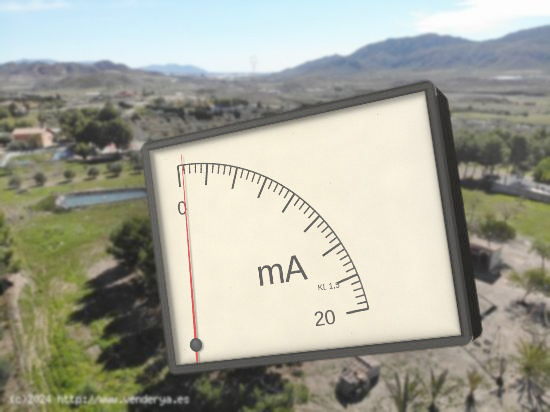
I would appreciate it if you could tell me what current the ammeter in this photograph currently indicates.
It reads 0.5 mA
